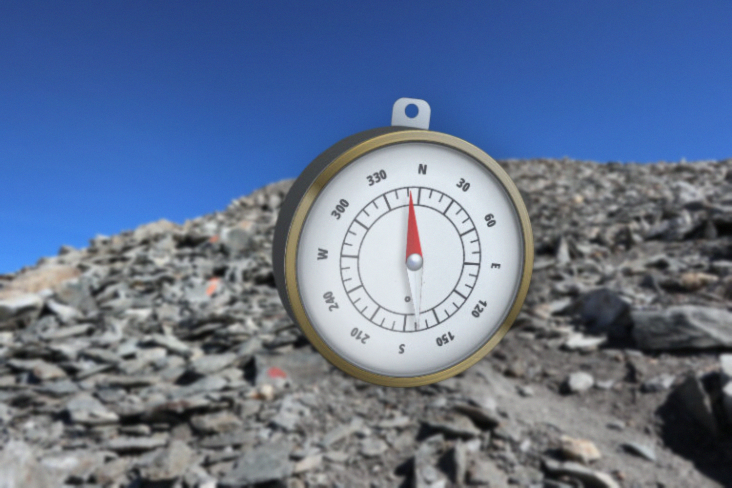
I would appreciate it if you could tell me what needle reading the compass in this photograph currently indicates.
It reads 350 °
